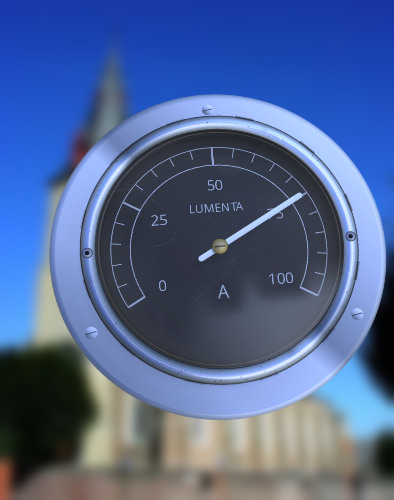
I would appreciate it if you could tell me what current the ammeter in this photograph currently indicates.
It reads 75 A
